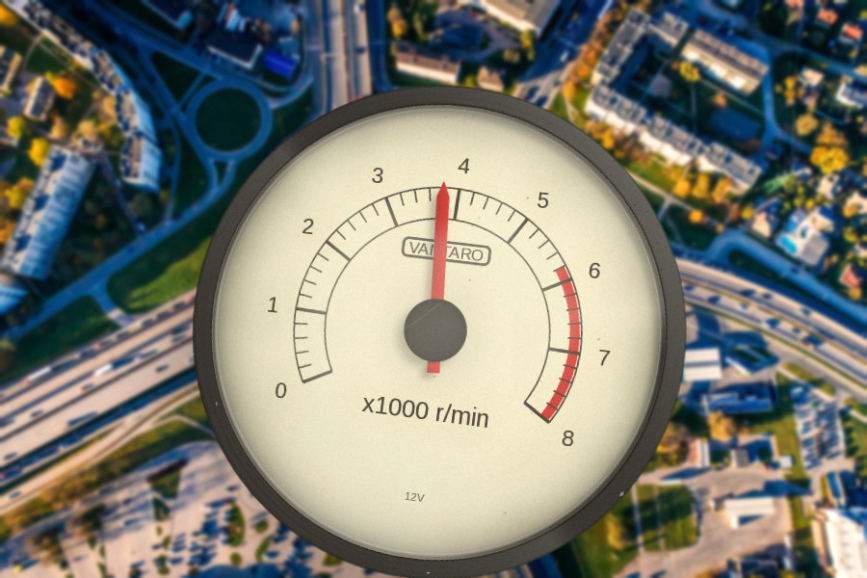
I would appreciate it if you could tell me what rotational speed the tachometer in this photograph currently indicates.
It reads 3800 rpm
